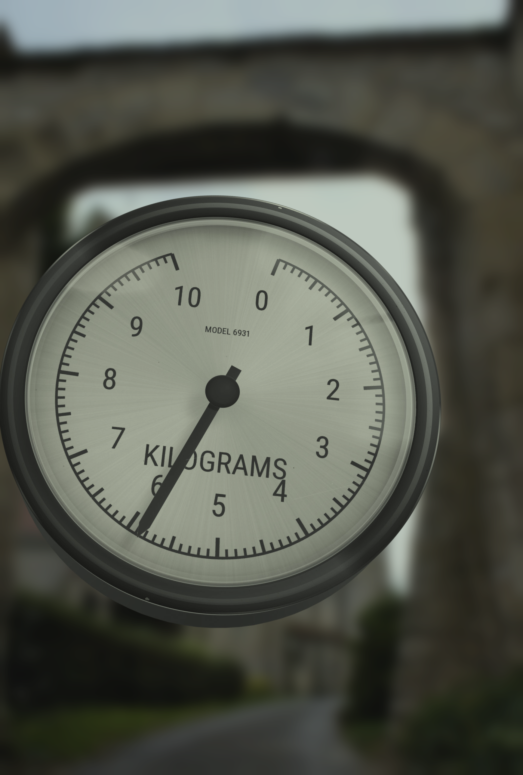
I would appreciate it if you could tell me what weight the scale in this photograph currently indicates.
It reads 5.85 kg
